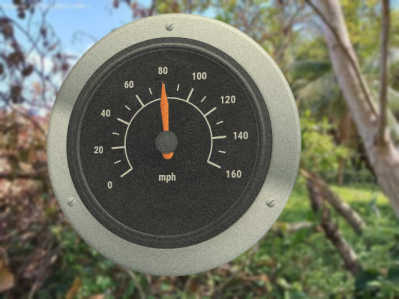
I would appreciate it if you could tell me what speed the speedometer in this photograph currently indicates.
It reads 80 mph
